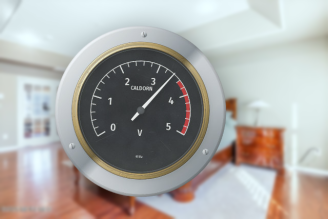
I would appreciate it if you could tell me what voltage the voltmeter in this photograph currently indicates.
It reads 3.4 V
